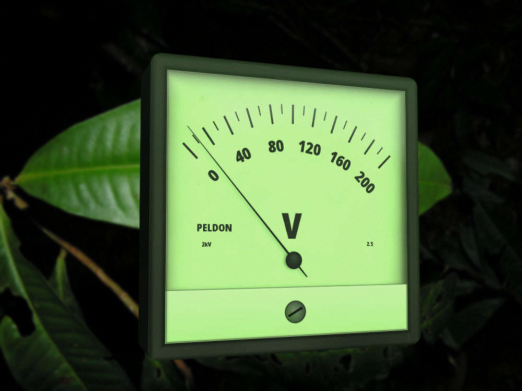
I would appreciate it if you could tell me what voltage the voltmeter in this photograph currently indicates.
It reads 10 V
